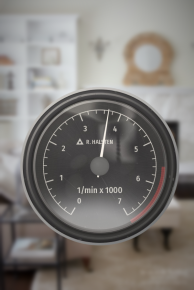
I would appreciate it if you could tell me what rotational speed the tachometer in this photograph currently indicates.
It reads 3700 rpm
